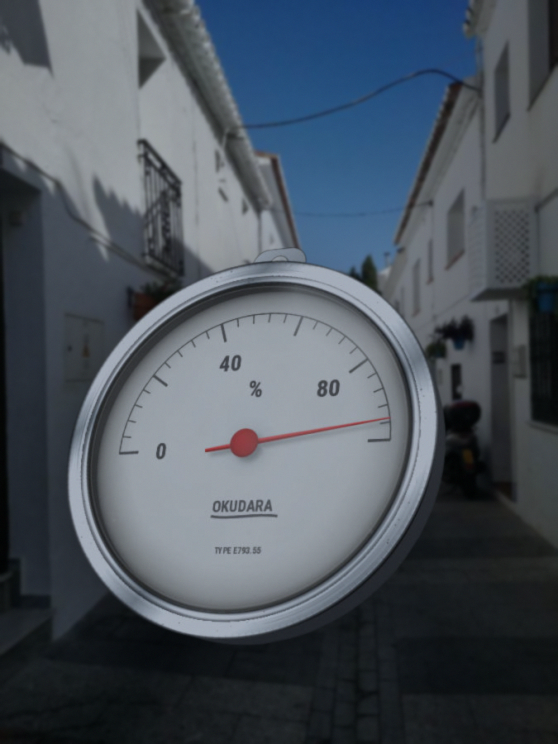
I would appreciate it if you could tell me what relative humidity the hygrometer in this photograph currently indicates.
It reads 96 %
